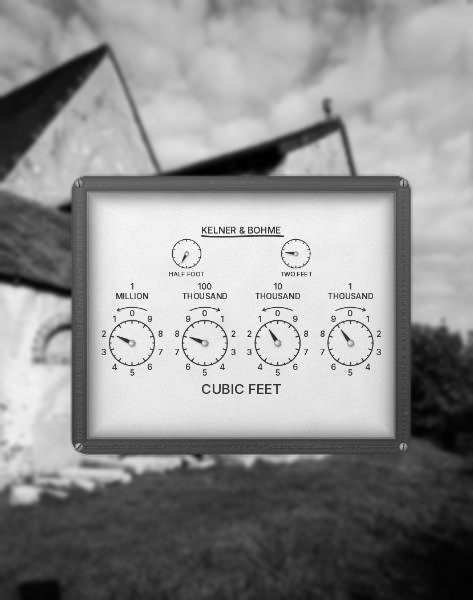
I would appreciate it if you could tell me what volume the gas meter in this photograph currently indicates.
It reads 180900 ft³
